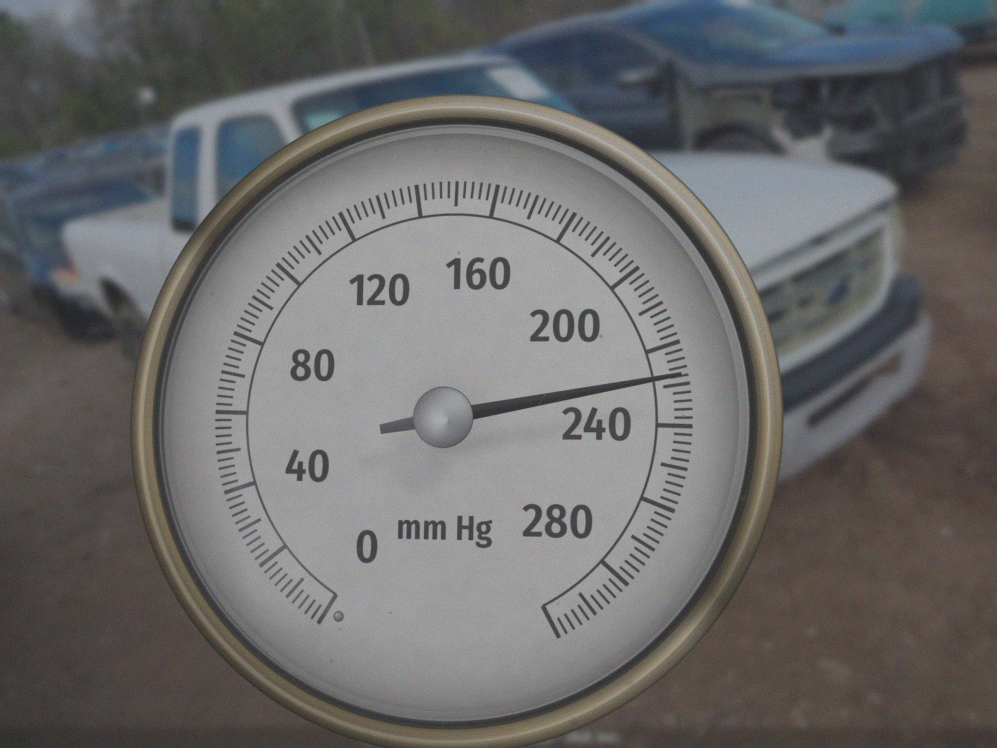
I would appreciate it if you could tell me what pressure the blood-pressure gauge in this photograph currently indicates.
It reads 228 mmHg
